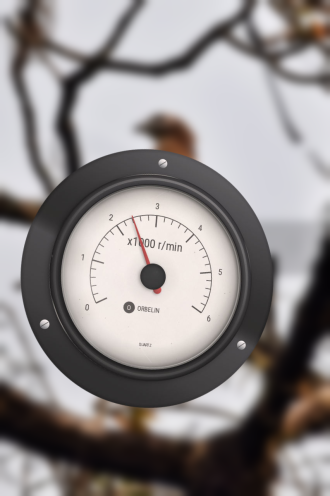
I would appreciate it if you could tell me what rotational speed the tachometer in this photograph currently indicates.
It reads 2400 rpm
